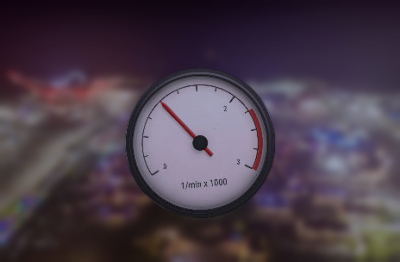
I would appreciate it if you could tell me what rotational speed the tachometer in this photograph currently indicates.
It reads 1000 rpm
